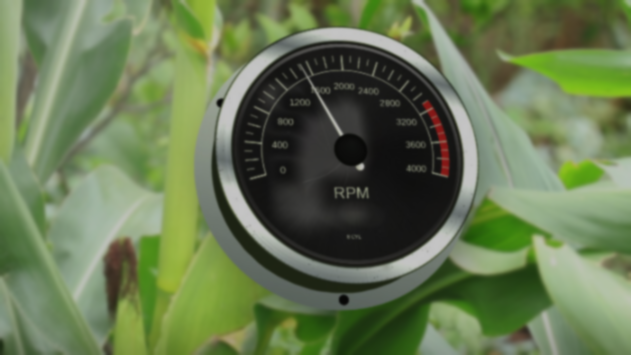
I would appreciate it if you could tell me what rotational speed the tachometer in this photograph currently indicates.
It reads 1500 rpm
